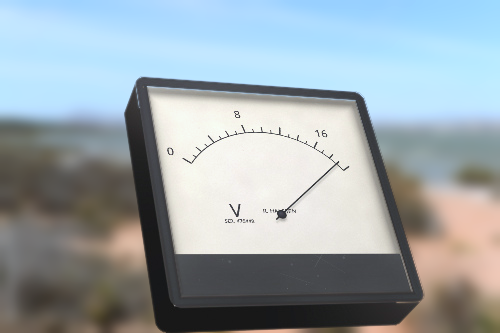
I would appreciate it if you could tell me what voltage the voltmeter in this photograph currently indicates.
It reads 19 V
